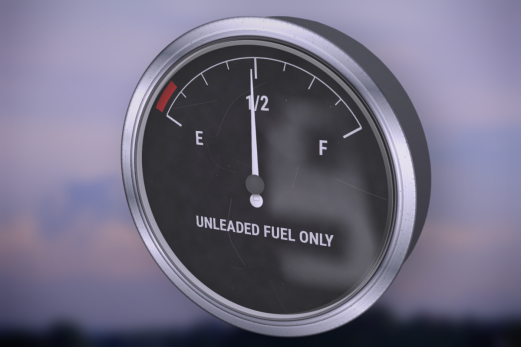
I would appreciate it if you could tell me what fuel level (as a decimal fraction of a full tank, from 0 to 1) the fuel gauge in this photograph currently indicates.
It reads 0.5
